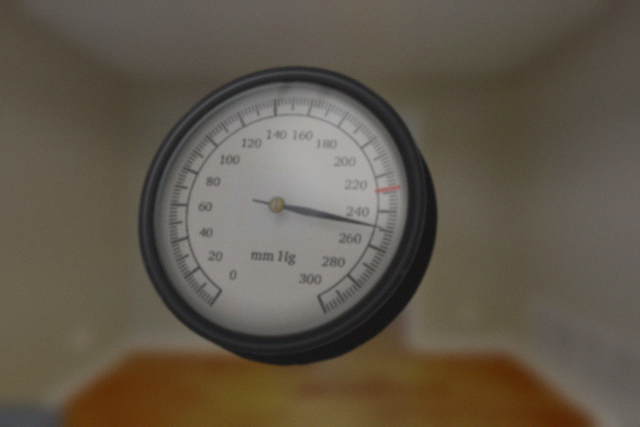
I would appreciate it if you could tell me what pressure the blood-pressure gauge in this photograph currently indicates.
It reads 250 mmHg
